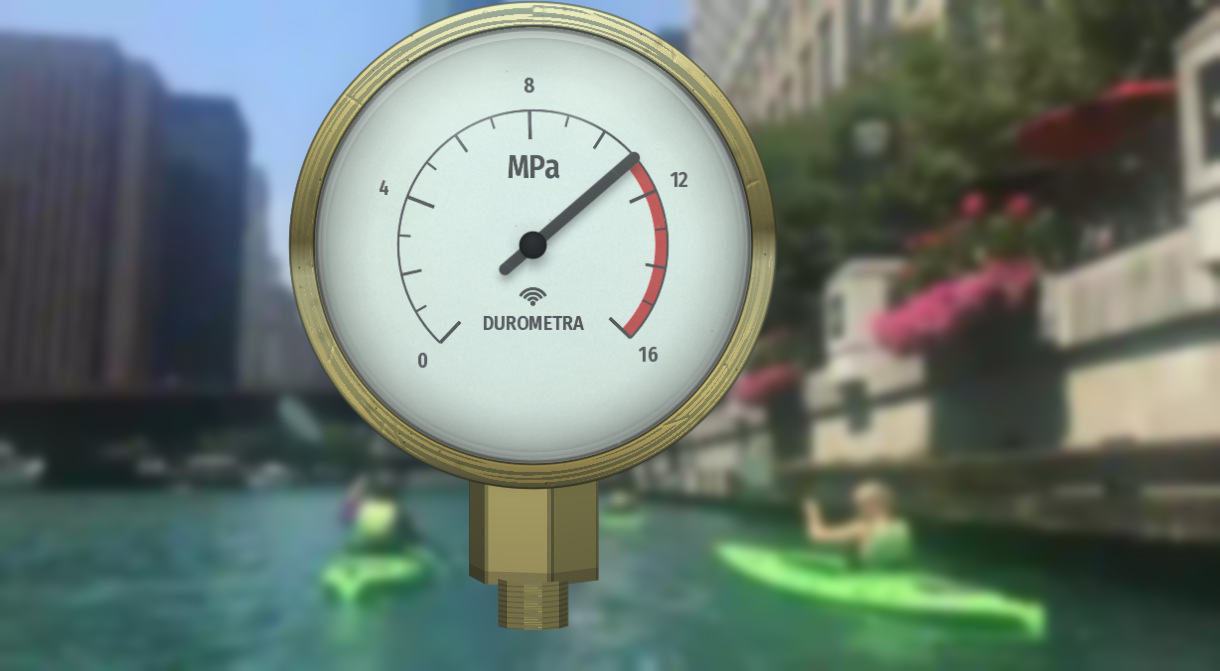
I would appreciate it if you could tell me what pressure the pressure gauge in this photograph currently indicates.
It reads 11 MPa
